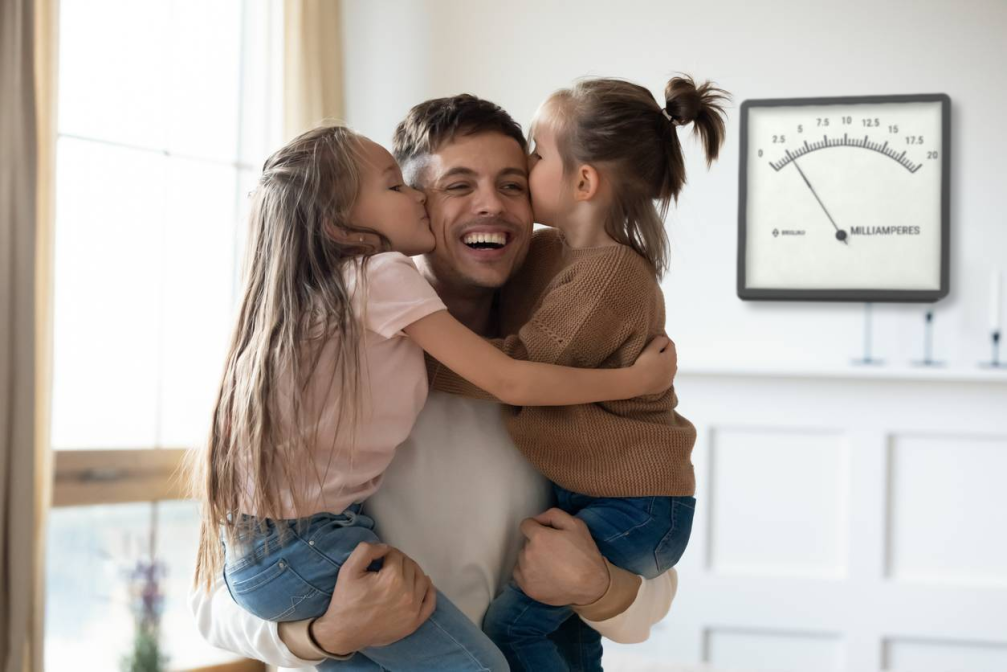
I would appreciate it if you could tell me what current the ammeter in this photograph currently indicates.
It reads 2.5 mA
